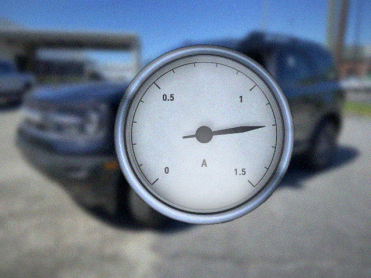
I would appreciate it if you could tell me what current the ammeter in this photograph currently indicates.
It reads 1.2 A
